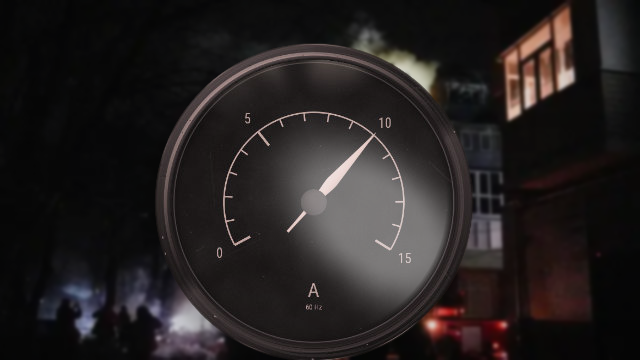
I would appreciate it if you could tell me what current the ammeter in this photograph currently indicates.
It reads 10 A
